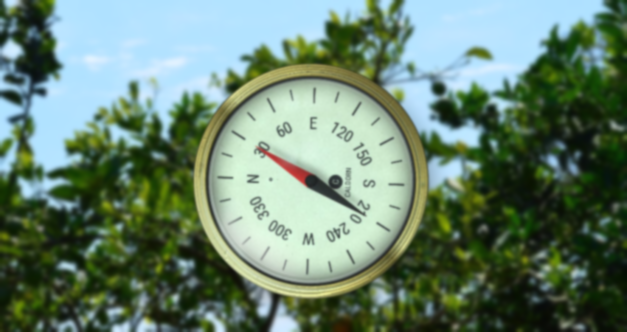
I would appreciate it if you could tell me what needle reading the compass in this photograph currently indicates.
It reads 30 °
